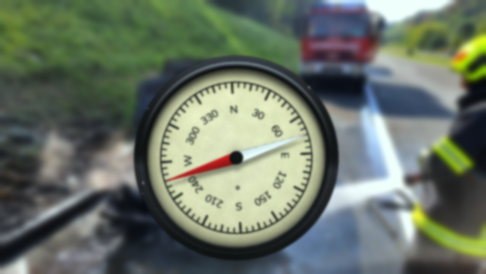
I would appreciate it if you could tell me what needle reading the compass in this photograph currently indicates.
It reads 255 °
